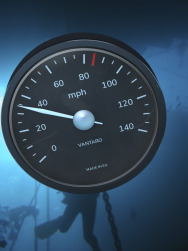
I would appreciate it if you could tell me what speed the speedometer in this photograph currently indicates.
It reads 35 mph
